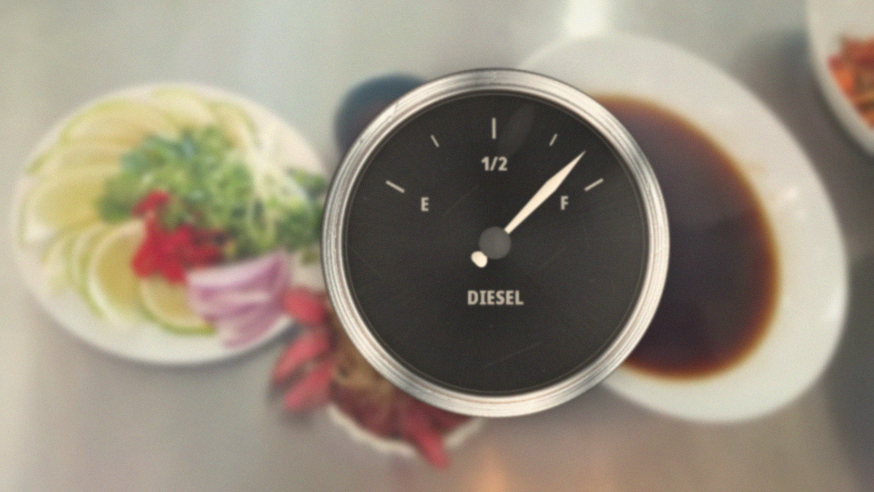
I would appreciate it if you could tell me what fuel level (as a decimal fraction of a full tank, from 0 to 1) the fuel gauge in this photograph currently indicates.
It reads 0.875
